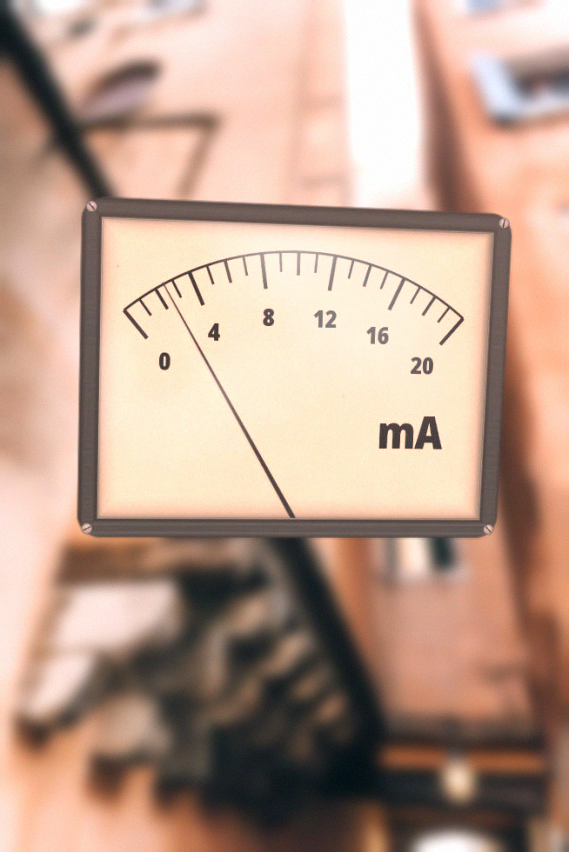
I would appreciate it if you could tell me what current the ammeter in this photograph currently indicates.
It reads 2.5 mA
